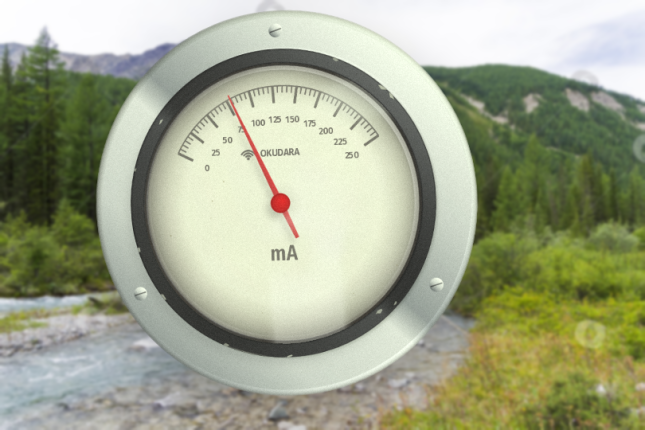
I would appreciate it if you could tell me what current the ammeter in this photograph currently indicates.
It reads 80 mA
